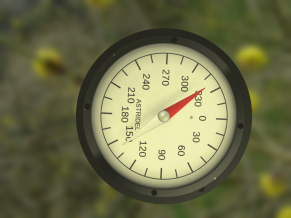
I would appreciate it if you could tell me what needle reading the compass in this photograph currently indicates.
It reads 322.5 °
